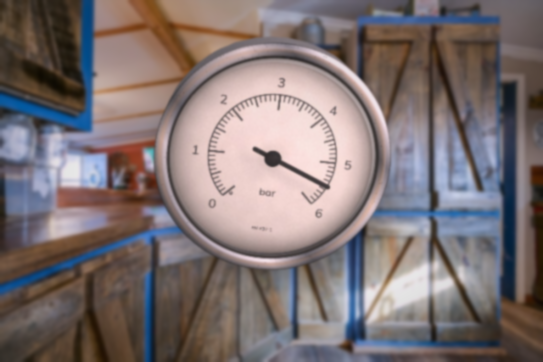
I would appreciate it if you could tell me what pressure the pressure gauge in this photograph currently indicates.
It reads 5.5 bar
